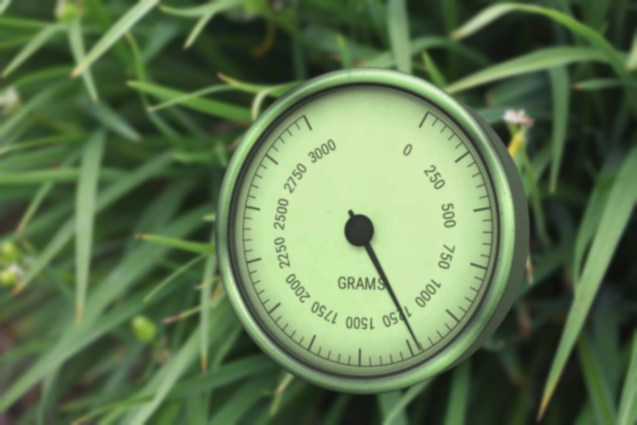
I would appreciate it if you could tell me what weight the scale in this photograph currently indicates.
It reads 1200 g
